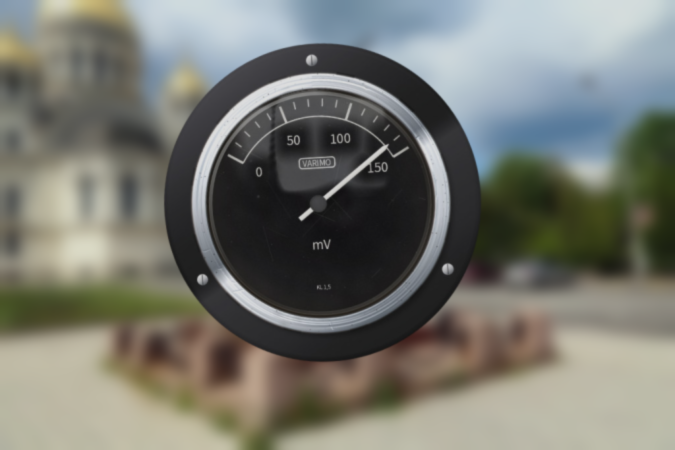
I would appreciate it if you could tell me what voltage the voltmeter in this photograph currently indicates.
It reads 140 mV
